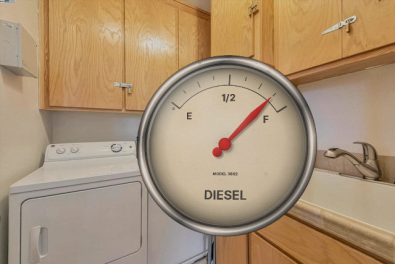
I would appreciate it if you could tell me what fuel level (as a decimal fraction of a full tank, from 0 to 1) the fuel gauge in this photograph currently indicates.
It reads 0.875
